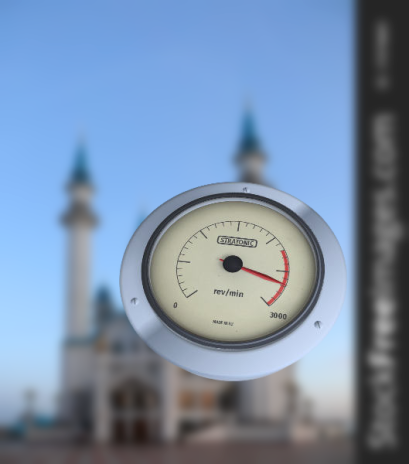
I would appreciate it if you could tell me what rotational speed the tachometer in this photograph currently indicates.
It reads 2700 rpm
